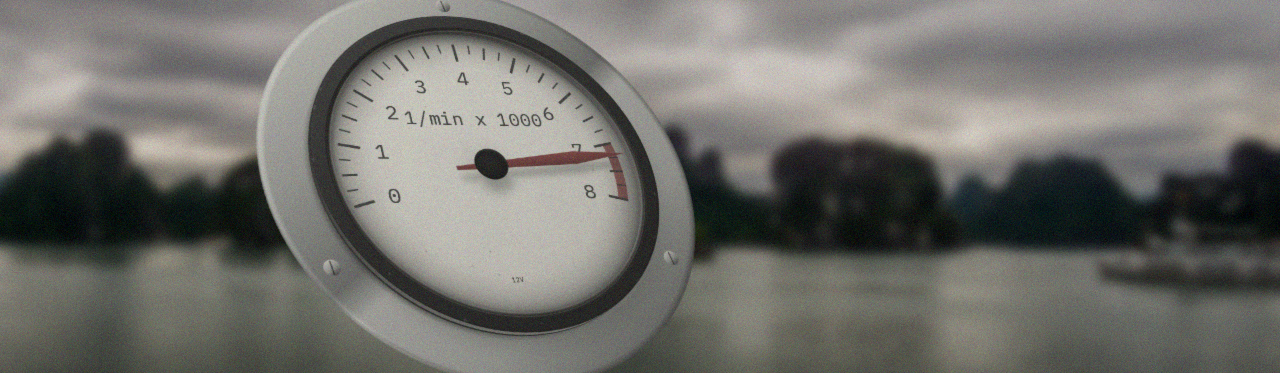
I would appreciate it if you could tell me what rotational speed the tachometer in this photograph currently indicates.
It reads 7250 rpm
